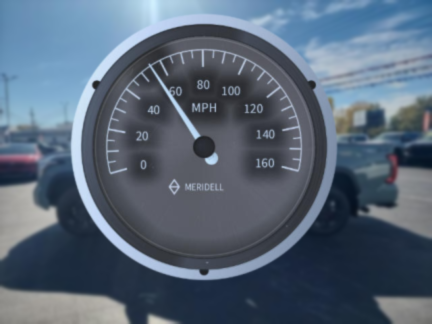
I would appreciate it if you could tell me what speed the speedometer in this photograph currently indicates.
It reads 55 mph
